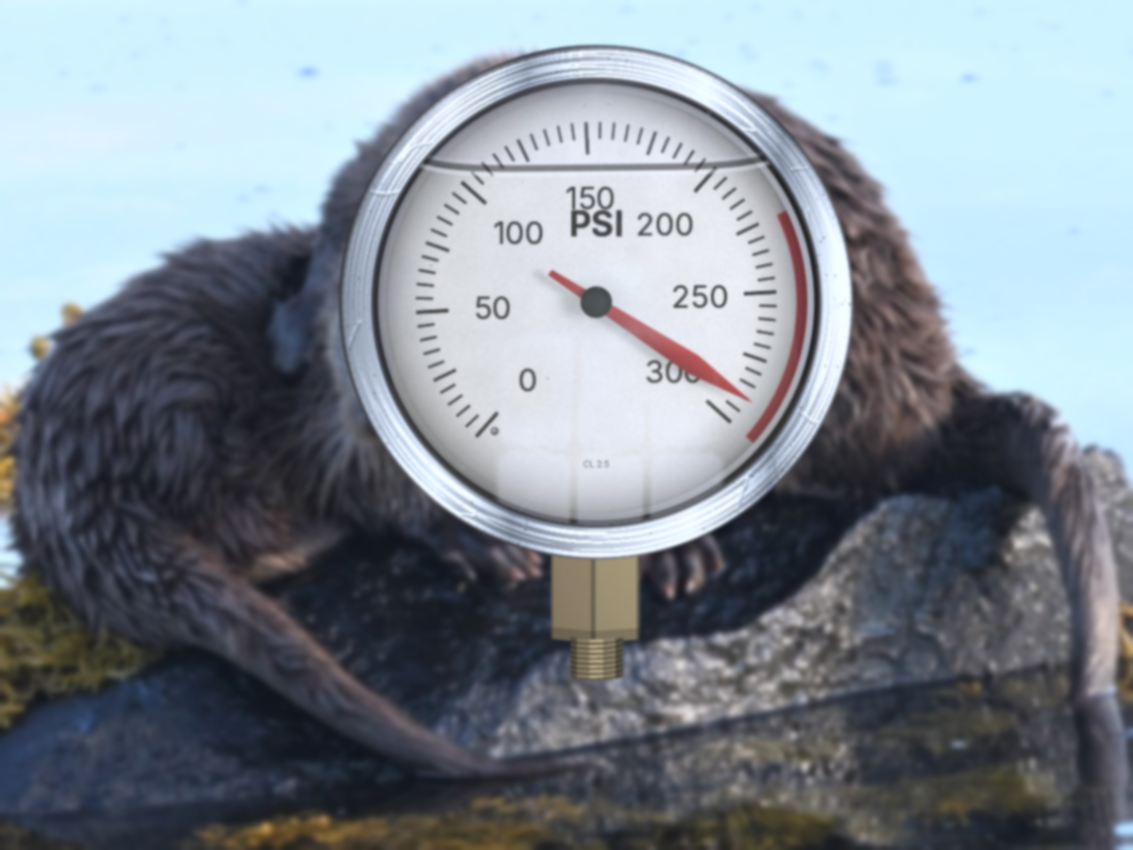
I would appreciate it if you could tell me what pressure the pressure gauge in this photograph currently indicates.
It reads 290 psi
